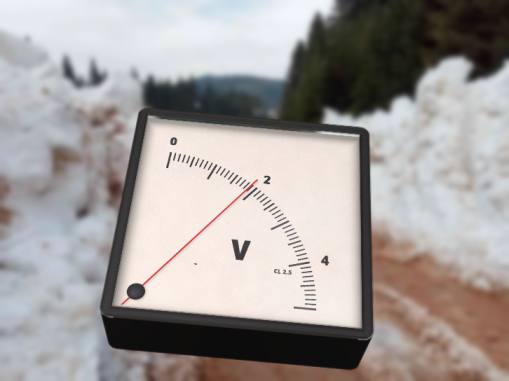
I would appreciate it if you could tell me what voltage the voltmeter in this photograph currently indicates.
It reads 1.9 V
